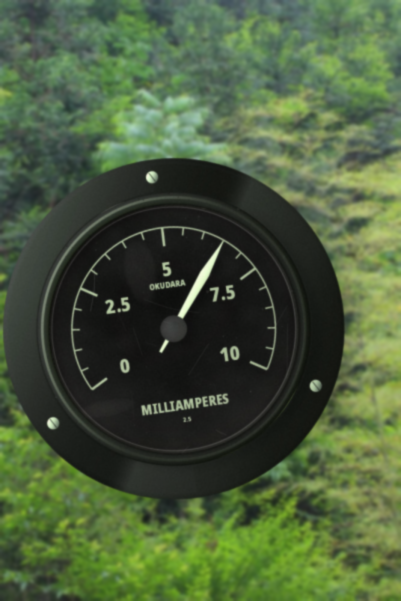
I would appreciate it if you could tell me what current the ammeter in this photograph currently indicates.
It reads 6.5 mA
